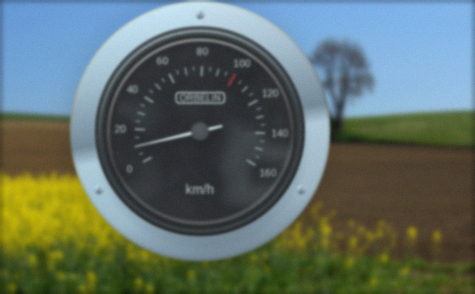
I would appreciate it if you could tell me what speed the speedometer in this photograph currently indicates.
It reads 10 km/h
